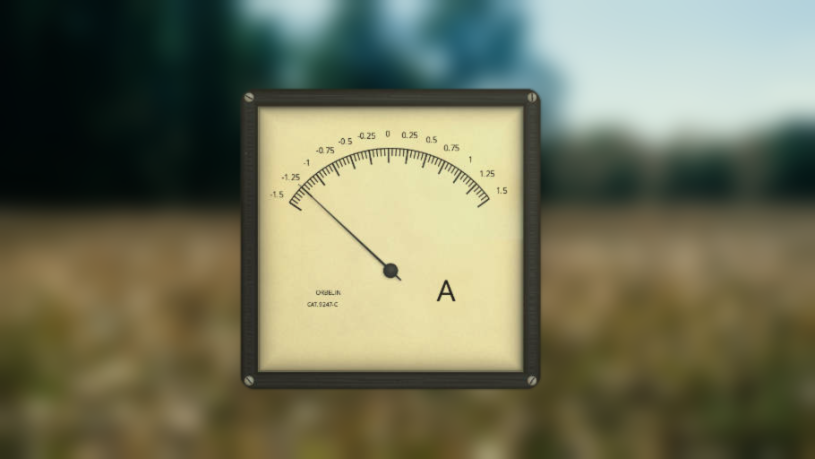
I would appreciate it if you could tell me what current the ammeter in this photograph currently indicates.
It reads -1.25 A
